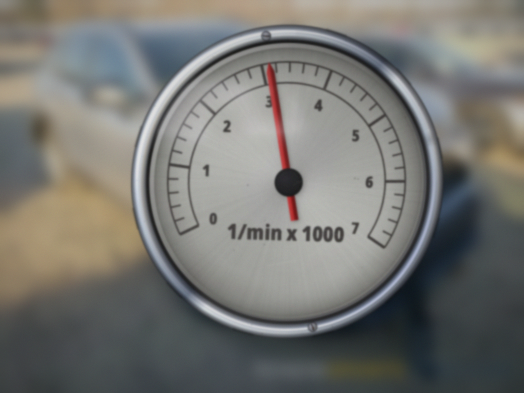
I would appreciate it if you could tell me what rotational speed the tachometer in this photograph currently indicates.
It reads 3100 rpm
